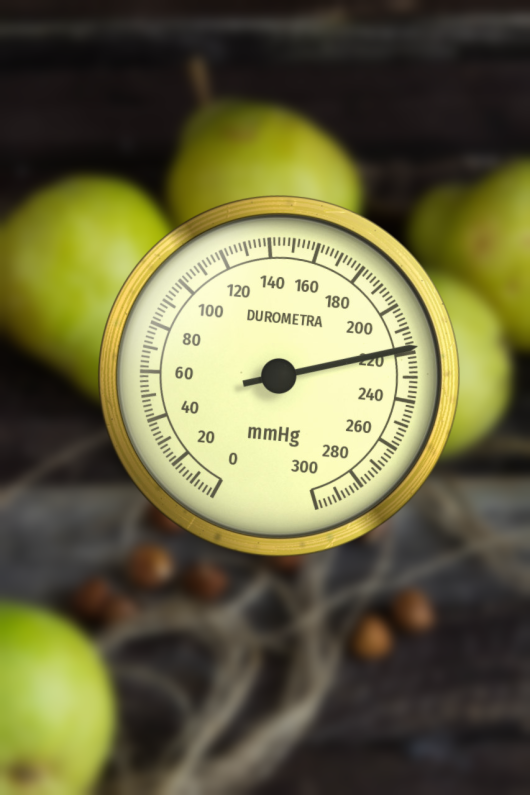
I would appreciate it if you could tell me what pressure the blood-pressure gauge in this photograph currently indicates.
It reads 218 mmHg
